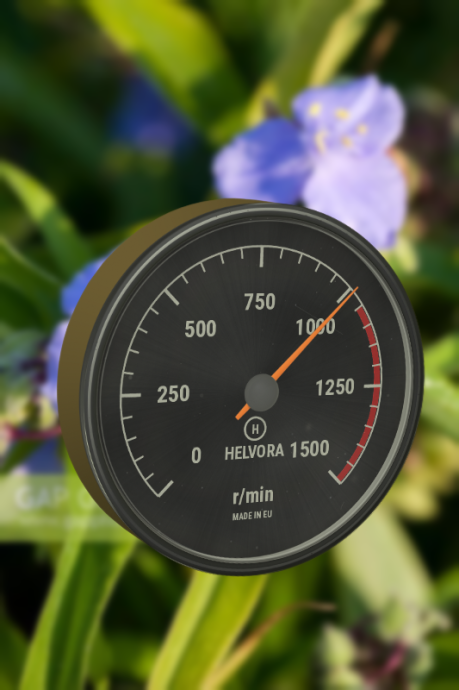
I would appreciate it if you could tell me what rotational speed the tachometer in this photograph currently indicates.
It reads 1000 rpm
